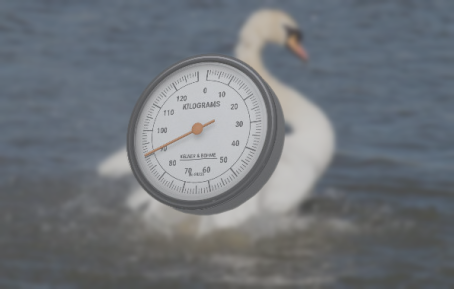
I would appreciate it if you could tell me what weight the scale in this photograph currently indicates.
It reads 90 kg
